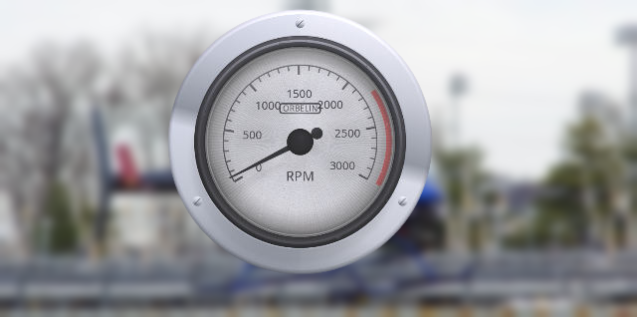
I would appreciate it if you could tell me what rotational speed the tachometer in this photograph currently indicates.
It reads 50 rpm
